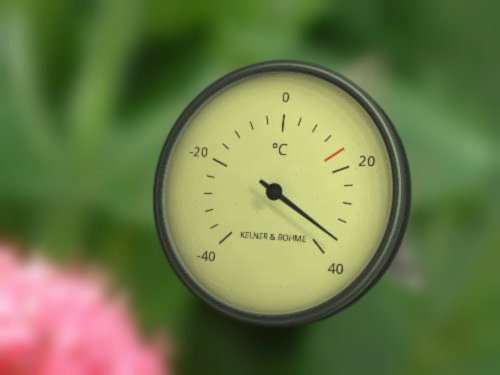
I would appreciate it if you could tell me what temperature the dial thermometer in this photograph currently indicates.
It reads 36 °C
